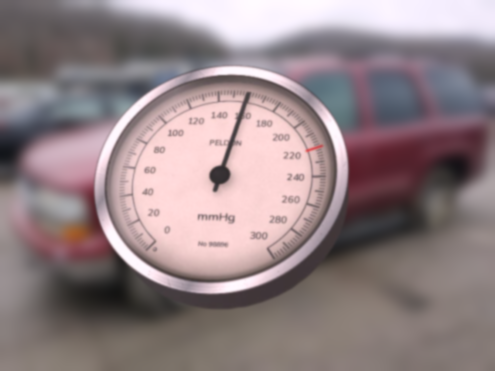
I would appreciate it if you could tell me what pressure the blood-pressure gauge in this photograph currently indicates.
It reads 160 mmHg
